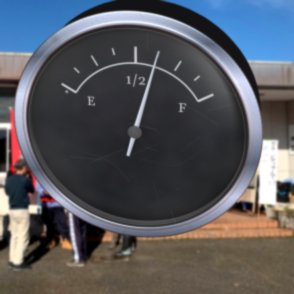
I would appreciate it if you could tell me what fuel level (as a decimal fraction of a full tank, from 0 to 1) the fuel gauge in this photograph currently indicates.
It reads 0.625
